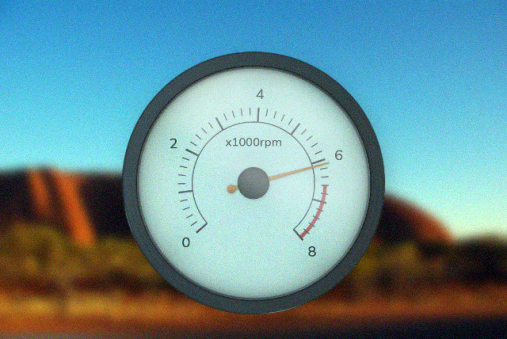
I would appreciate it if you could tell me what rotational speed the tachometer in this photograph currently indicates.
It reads 6100 rpm
